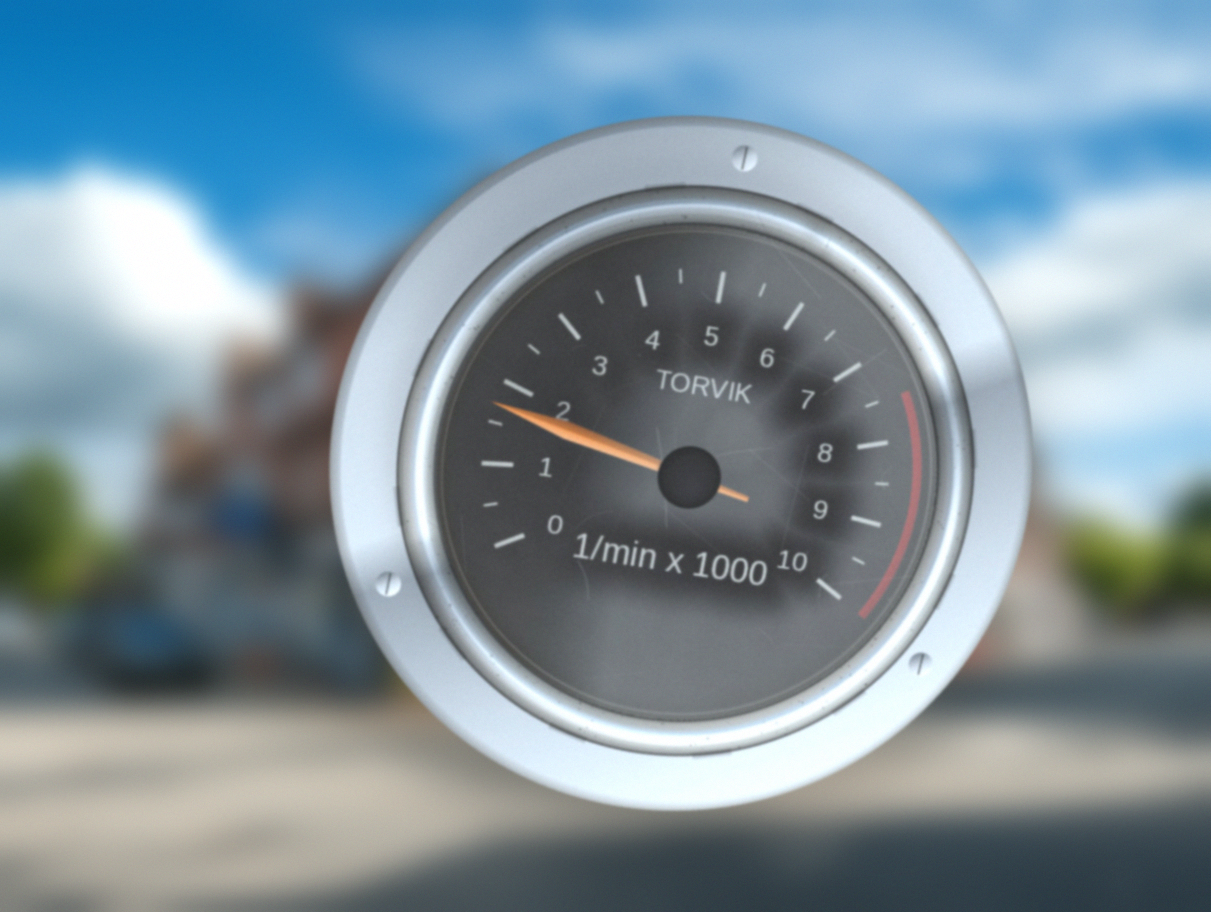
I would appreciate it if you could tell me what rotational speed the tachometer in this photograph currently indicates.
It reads 1750 rpm
